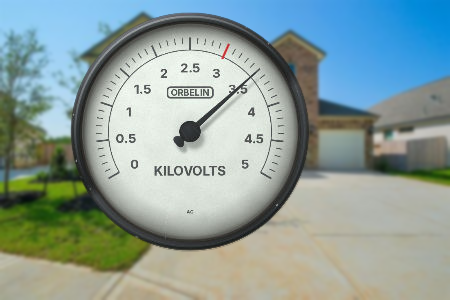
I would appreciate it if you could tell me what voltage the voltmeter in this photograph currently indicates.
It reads 3.5 kV
